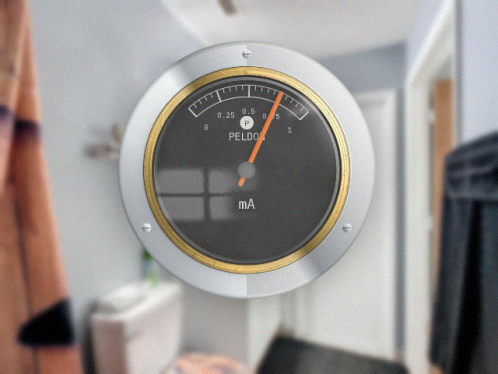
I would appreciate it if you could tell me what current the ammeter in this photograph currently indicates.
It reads 0.75 mA
